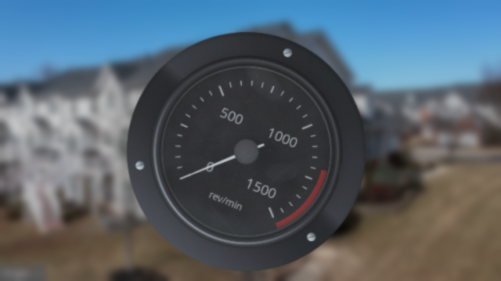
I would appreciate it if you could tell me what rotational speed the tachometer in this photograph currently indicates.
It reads 0 rpm
